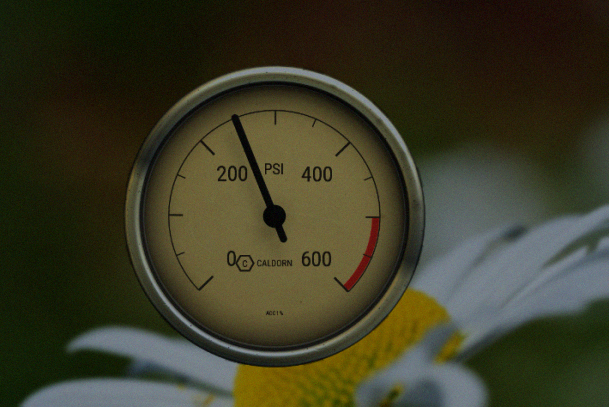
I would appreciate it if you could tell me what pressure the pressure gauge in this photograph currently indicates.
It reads 250 psi
